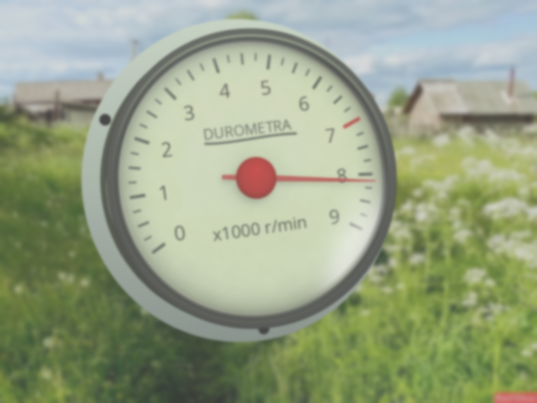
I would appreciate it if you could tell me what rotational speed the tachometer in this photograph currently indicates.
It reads 8125 rpm
